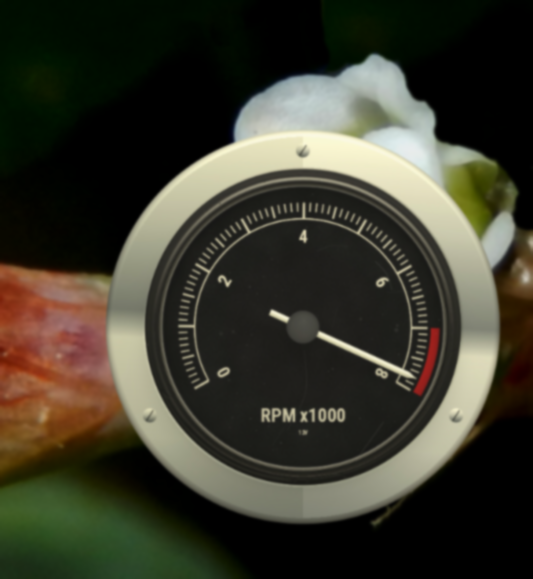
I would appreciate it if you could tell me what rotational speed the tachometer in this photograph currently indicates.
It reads 7800 rpm
